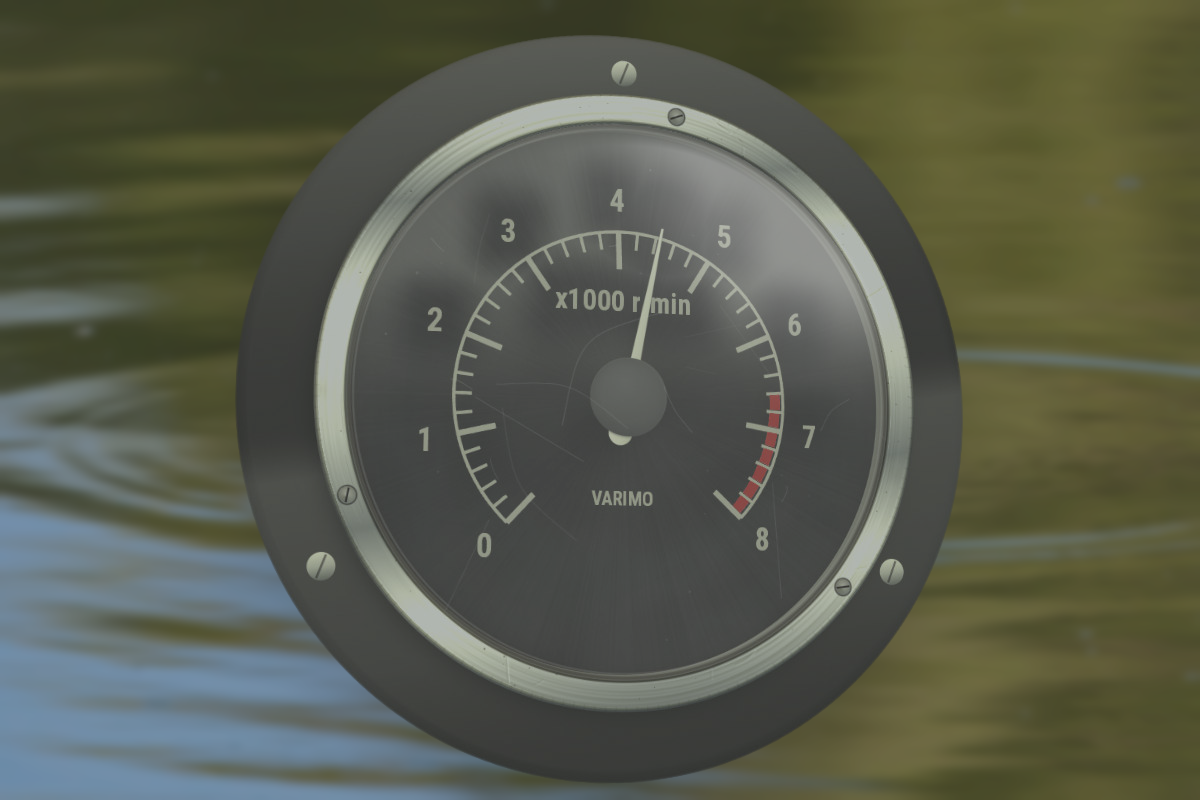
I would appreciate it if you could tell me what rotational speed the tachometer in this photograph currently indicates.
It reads 4400 rpm
